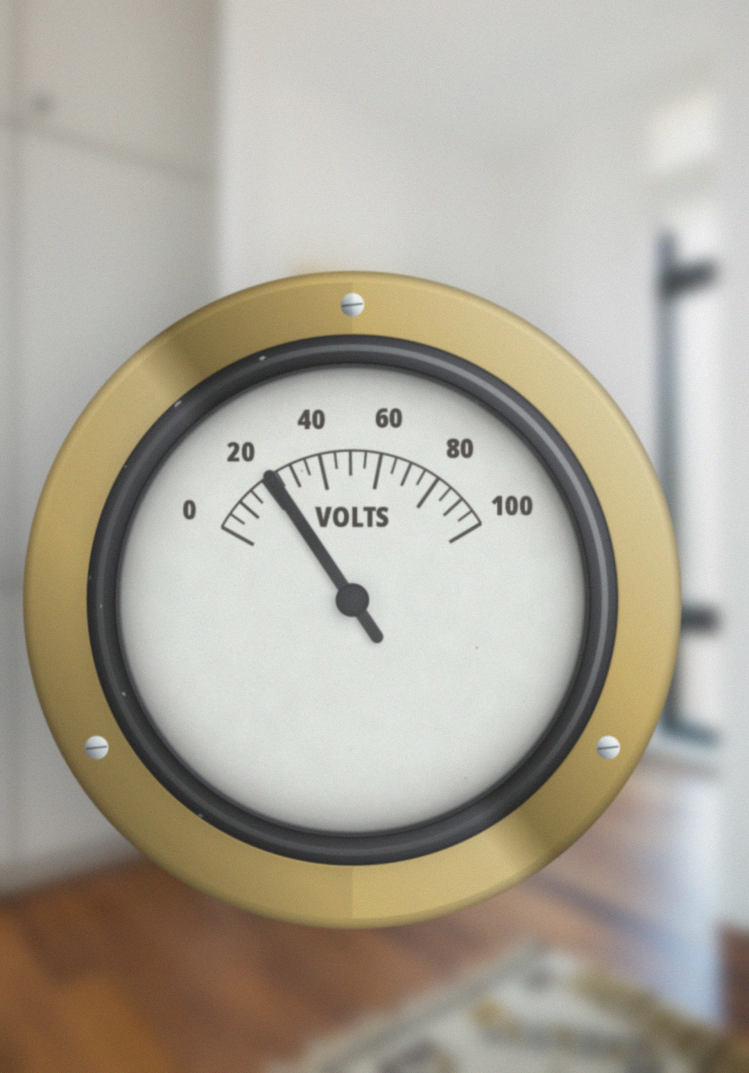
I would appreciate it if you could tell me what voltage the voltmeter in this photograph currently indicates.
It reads 22.5 V
